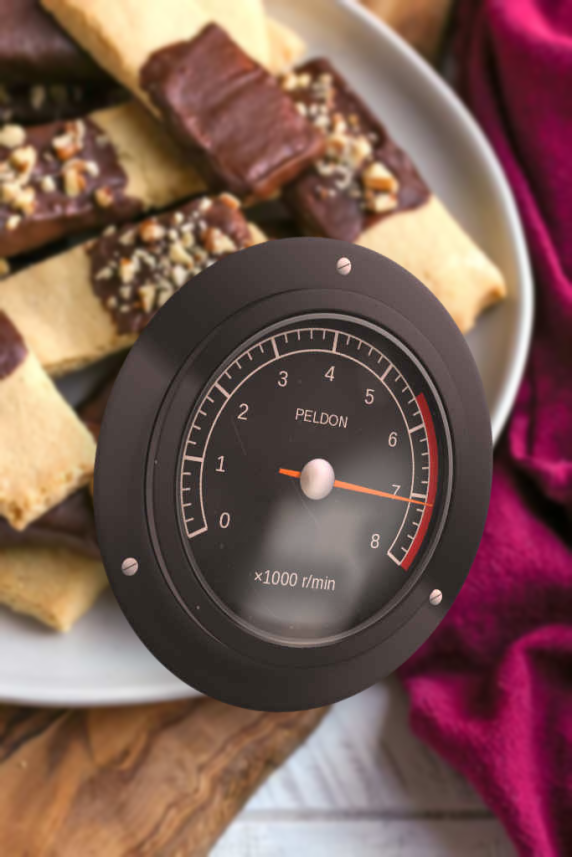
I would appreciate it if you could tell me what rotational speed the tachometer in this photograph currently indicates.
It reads 7100 rpm
